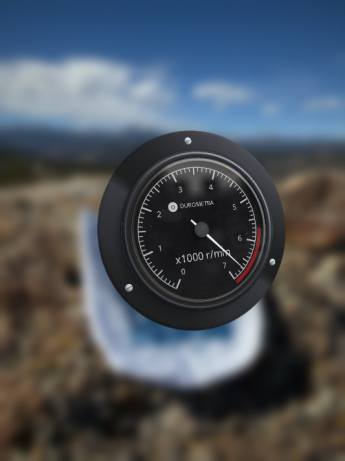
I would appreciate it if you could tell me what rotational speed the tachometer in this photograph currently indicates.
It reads 6700 rpm
